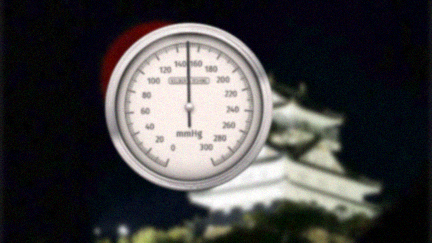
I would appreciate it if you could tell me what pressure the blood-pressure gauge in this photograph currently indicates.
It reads 150 mmHg
